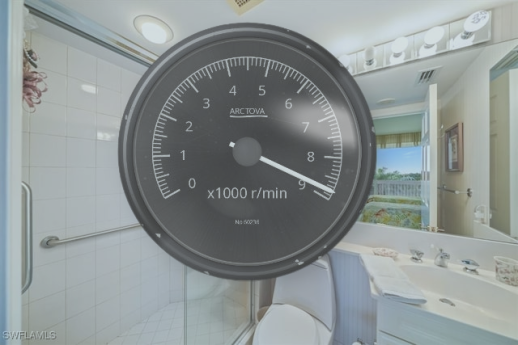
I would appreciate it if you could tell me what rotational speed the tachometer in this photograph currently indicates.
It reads 8800 rpm
